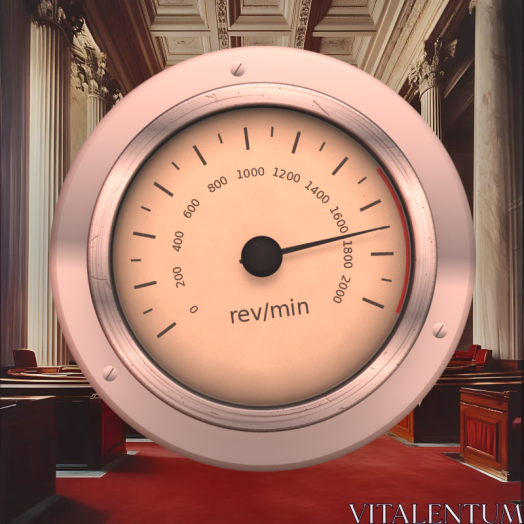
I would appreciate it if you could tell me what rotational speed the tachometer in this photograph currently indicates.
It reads 1700 rpm
